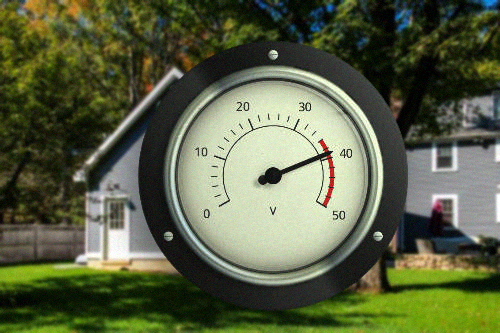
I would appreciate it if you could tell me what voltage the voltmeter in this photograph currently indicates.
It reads 39 V
